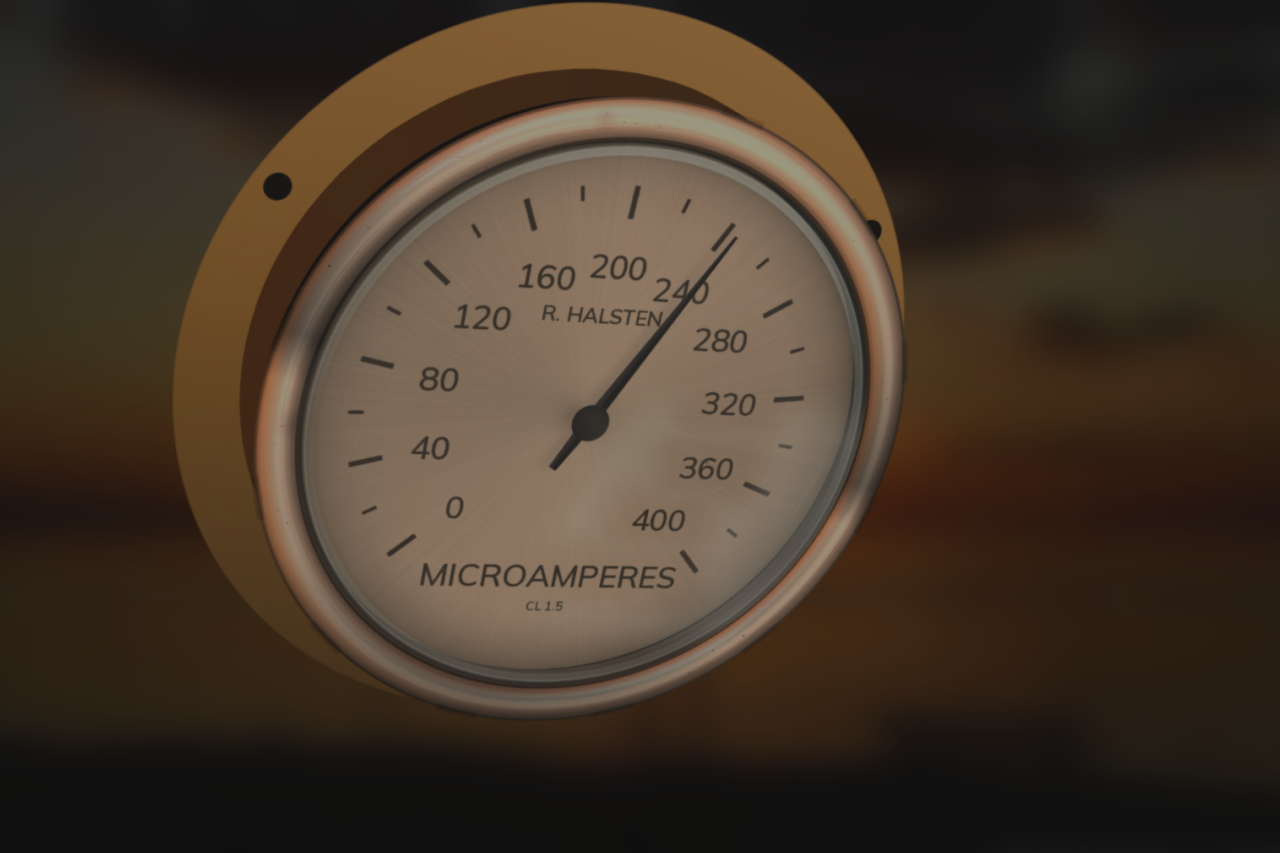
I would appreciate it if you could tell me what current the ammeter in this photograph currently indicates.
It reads 240 µA
